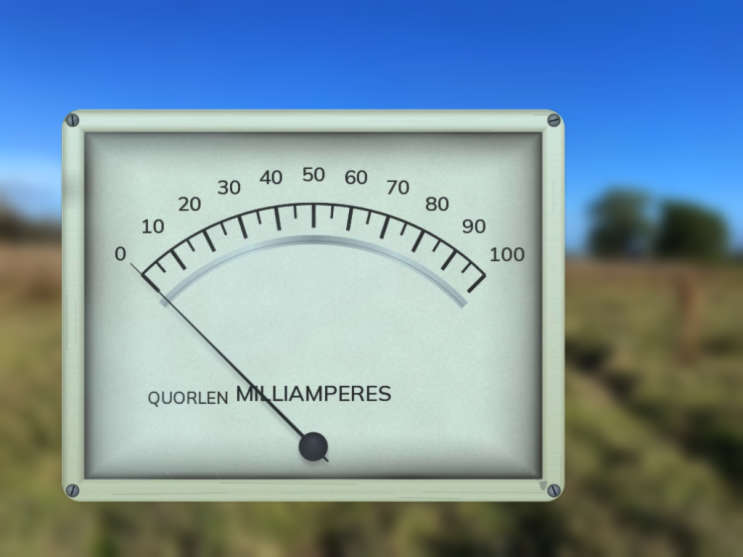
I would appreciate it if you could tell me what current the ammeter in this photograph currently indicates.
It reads 0 mA
